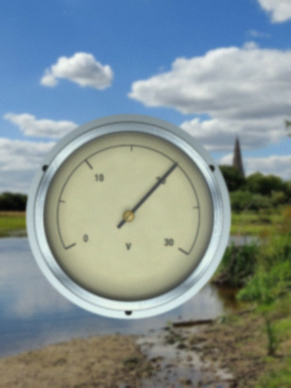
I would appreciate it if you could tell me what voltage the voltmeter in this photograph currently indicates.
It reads 20 V
